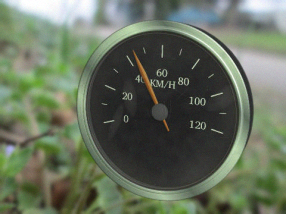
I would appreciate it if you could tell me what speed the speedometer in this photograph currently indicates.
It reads 45 km/h
